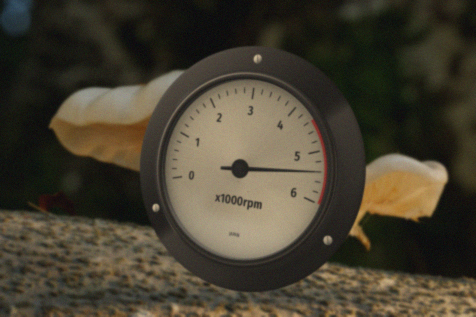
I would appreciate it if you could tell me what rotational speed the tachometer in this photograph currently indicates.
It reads 5400 rpm
